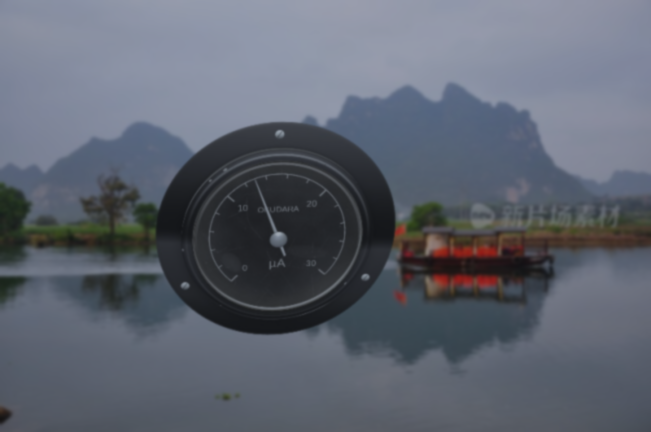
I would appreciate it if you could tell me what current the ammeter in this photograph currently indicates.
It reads 13 µA
